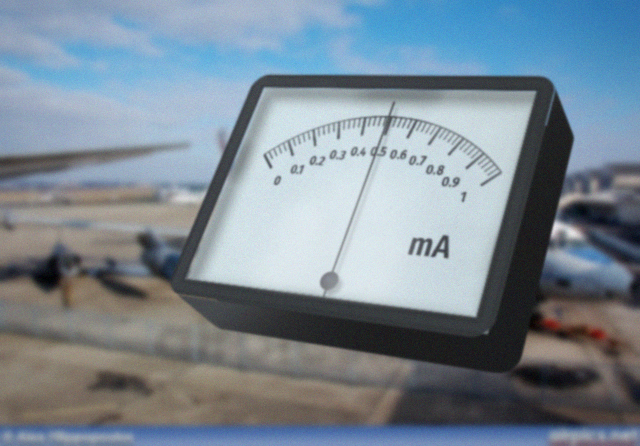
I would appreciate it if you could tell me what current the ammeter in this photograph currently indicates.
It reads 0.5 mA
